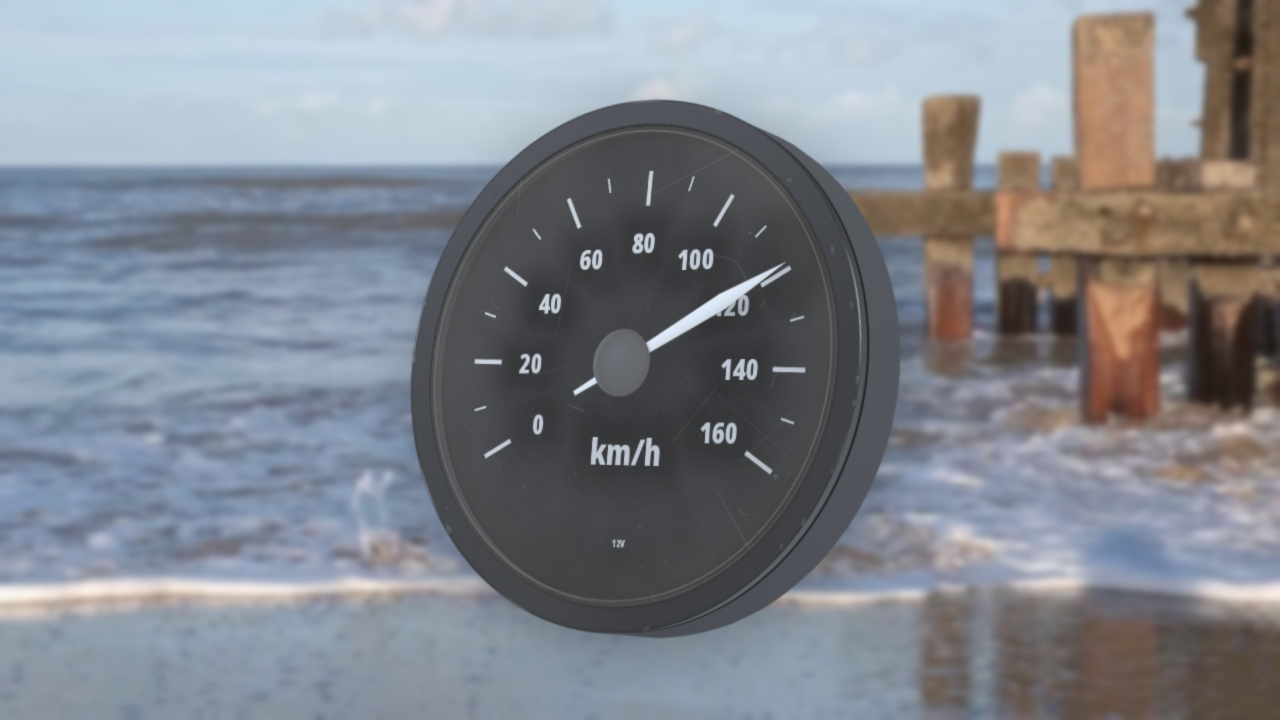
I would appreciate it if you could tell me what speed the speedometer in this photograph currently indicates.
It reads 120 km/h
